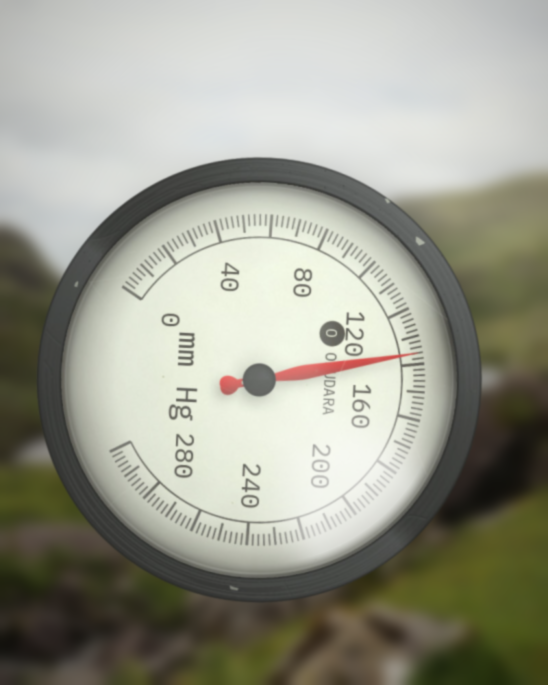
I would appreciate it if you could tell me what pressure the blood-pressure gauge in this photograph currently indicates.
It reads 136 mmHg
